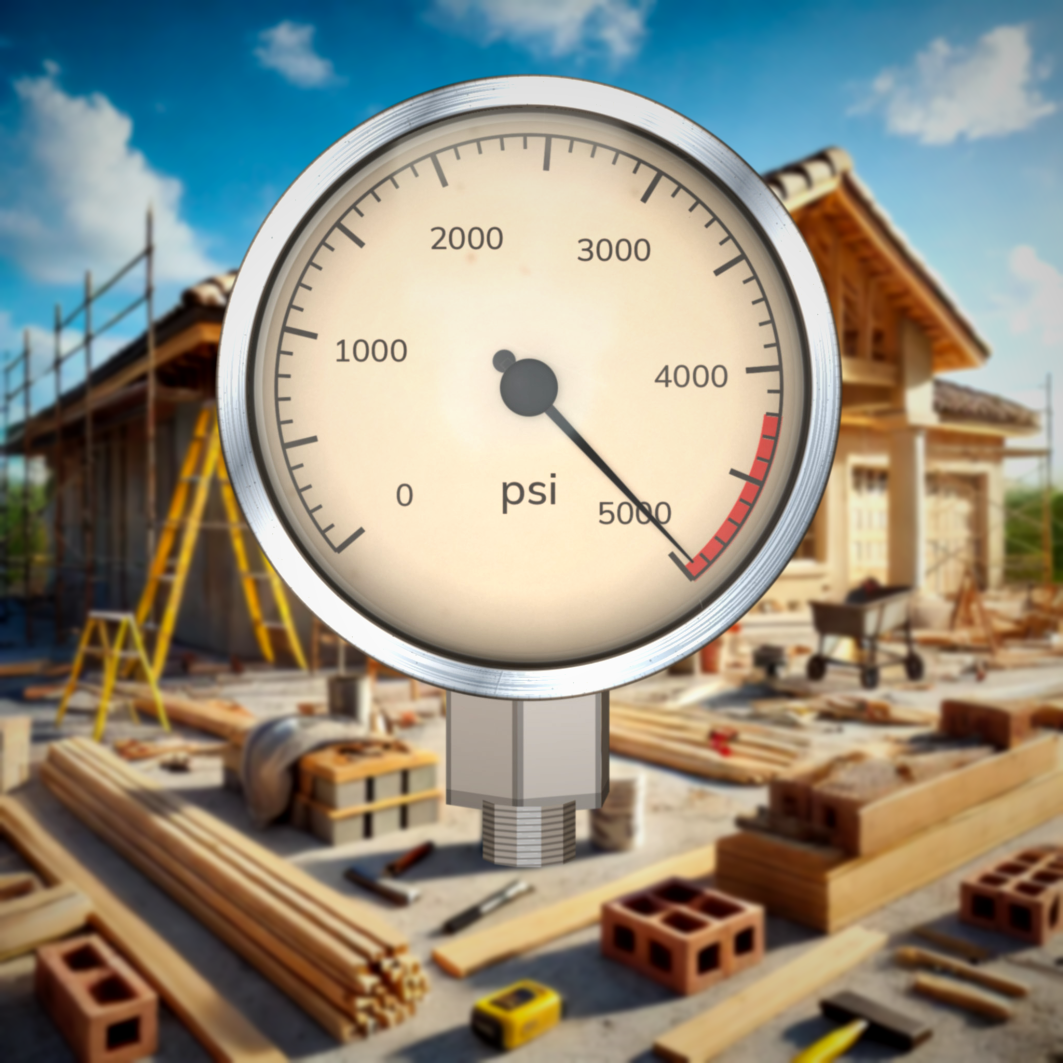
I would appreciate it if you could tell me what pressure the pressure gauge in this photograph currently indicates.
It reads 4950 psi
